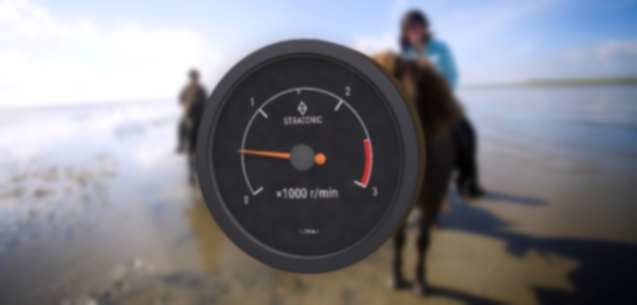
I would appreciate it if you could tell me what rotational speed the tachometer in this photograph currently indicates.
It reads 500 rpm
